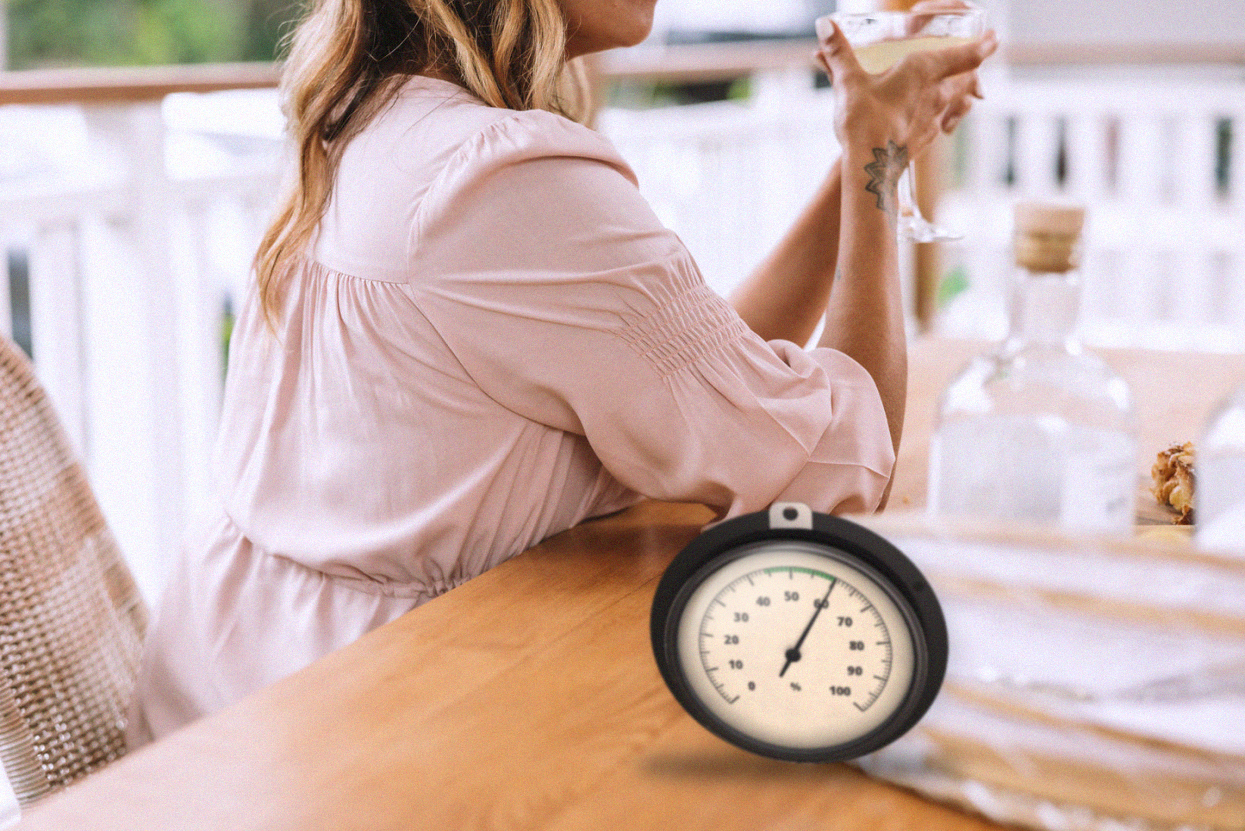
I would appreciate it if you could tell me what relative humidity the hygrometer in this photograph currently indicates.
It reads 60 %
